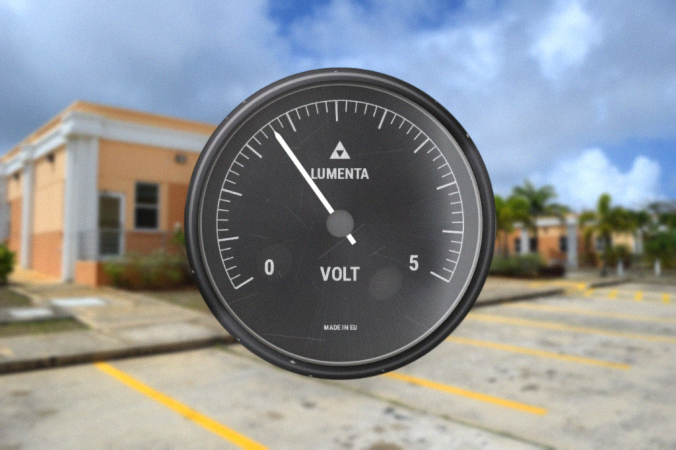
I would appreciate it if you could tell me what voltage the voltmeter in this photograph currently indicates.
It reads 1.8 V
